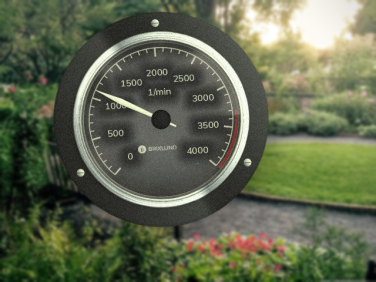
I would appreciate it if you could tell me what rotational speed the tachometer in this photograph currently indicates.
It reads 1100 rpm
